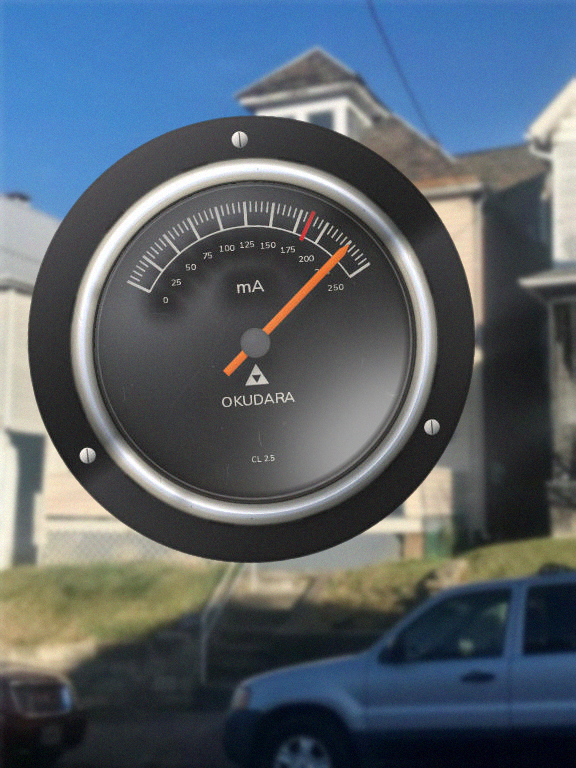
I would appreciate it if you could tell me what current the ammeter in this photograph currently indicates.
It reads 225 mA
